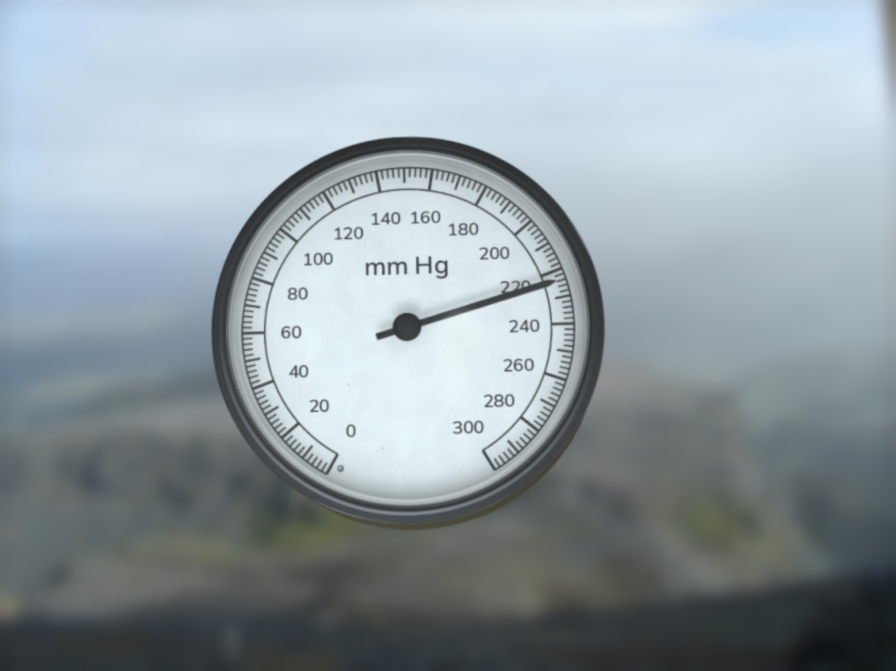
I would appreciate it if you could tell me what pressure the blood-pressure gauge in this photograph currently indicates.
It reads 224 mmHg
